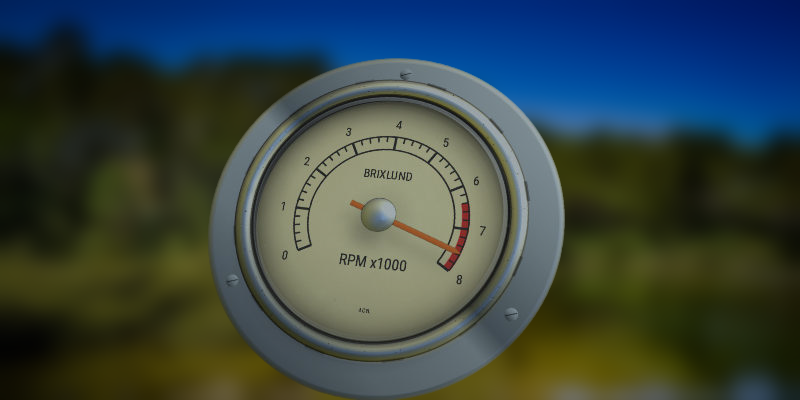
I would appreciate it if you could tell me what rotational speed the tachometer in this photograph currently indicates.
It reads 7600 rpm
